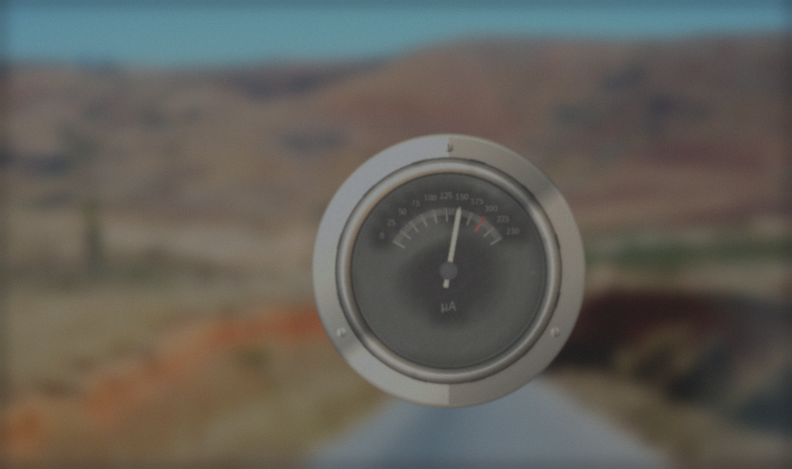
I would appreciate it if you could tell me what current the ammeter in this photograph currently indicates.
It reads 150 µA
